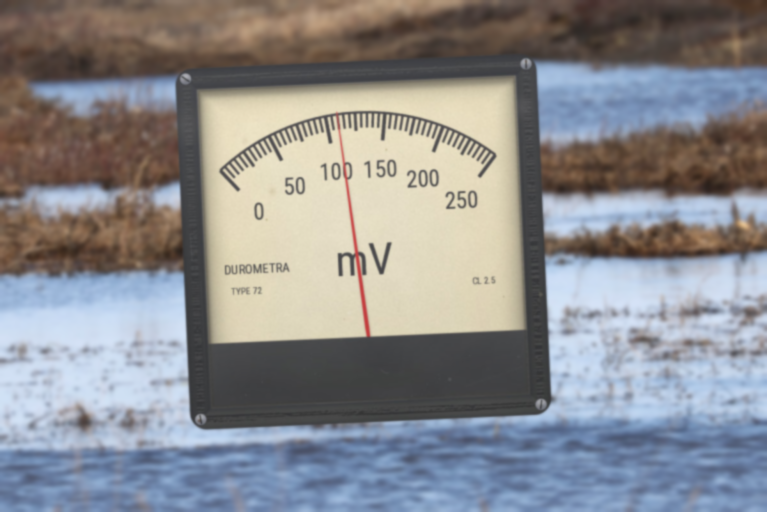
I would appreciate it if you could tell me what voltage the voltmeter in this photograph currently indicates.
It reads 110 mV
